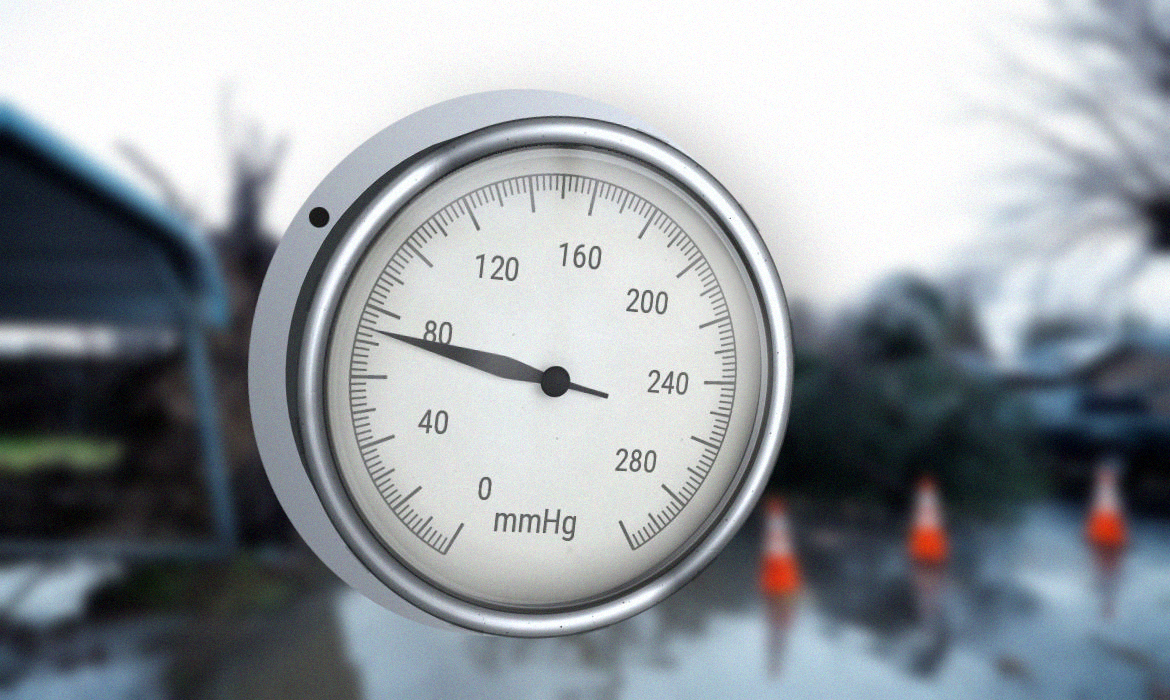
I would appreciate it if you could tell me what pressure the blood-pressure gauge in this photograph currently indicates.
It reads 74 mmHg
